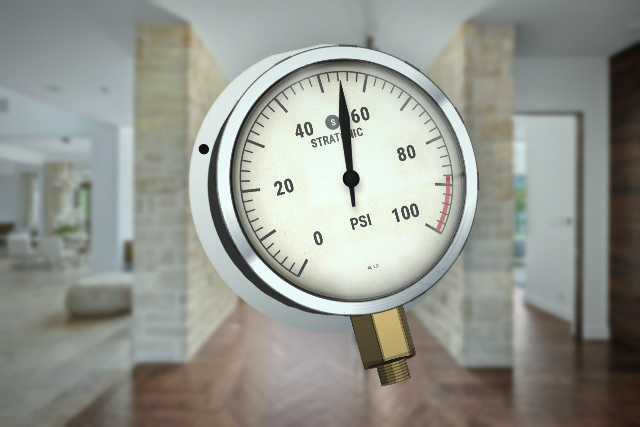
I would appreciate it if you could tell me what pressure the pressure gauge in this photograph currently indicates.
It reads 54 psi
